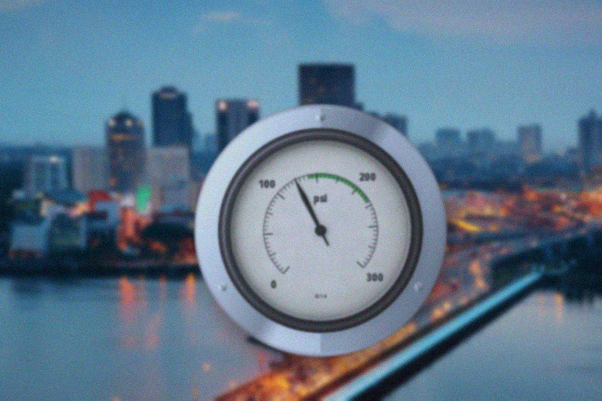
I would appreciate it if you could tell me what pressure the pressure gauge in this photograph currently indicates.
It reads 125 psi
